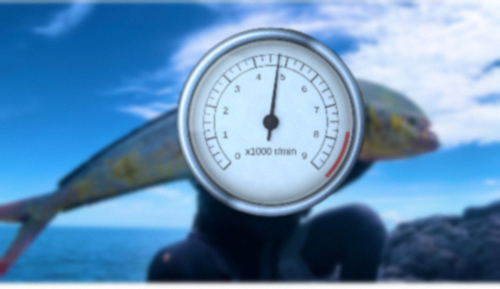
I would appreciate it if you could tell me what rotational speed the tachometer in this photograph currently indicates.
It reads 4750 rpm
